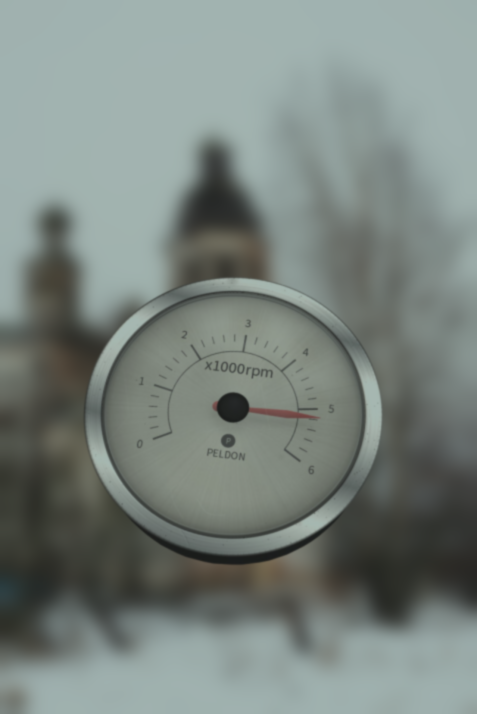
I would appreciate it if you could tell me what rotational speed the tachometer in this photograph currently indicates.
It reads 5200 rpm
